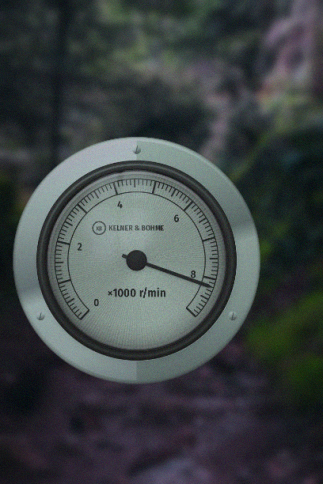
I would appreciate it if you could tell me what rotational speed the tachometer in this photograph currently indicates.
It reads 8200 rpm
